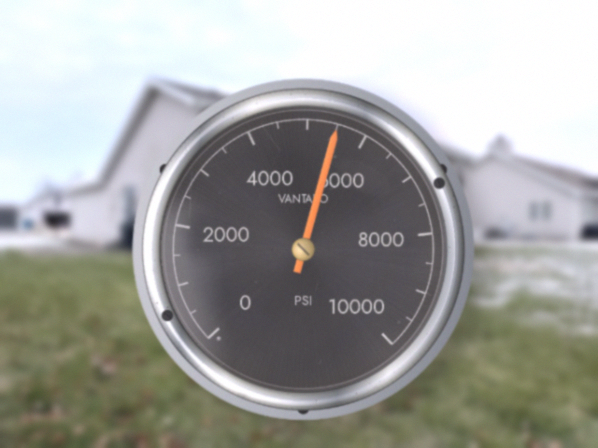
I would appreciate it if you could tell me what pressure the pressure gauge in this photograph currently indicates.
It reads 5500 psi
